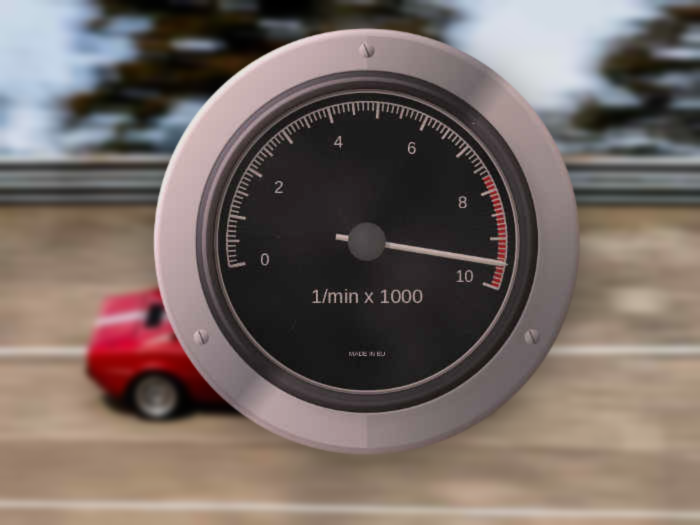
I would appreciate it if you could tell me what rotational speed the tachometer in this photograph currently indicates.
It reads 9500 rpm
